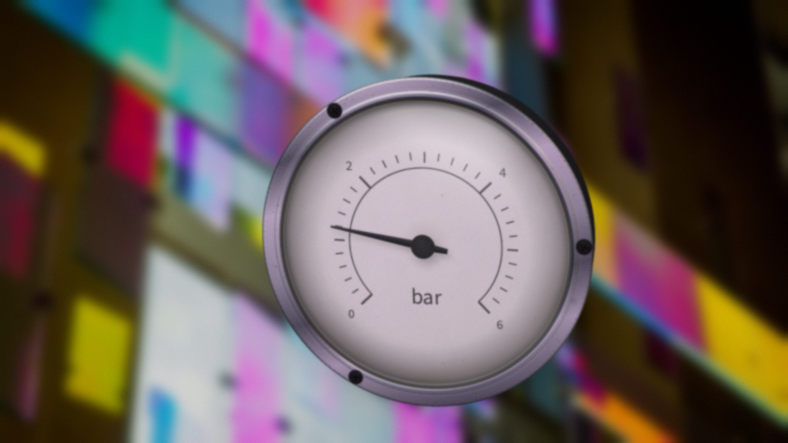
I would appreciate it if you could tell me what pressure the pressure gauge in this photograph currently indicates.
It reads 1.2 bar
